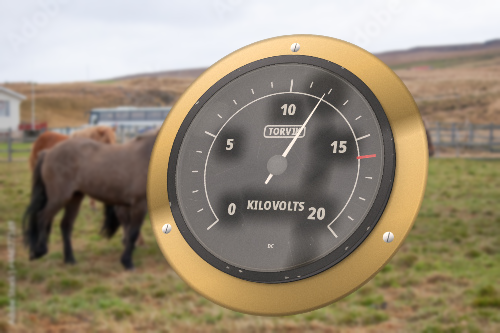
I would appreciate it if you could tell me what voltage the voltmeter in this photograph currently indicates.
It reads 12 kV
